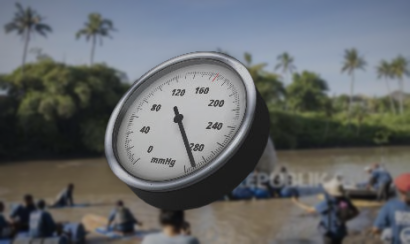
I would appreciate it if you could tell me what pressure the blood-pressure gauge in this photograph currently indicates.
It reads 290 mmHg
